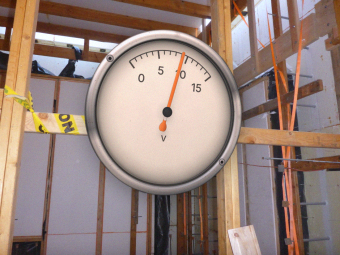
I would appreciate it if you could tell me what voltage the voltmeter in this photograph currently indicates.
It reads 9 V
